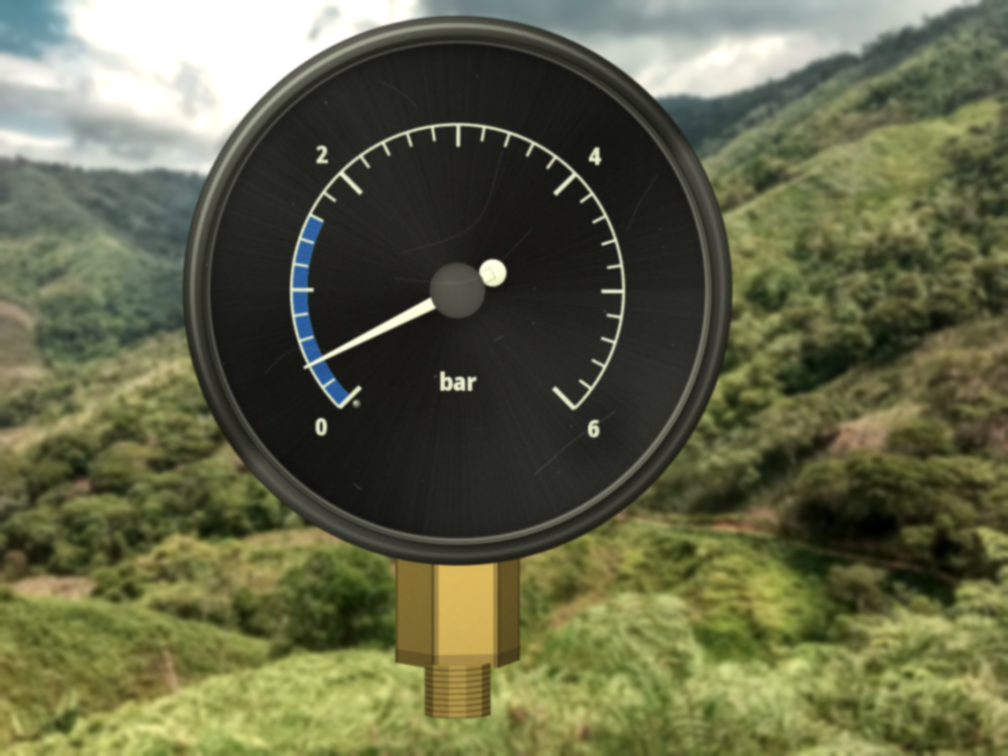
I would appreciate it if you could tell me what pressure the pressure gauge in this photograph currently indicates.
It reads 0.4 bar
